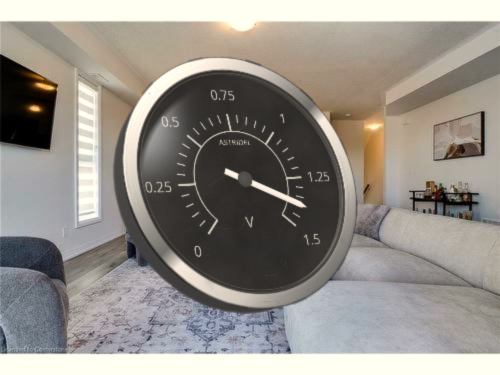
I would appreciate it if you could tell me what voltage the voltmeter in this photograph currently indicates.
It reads 1.4 V
